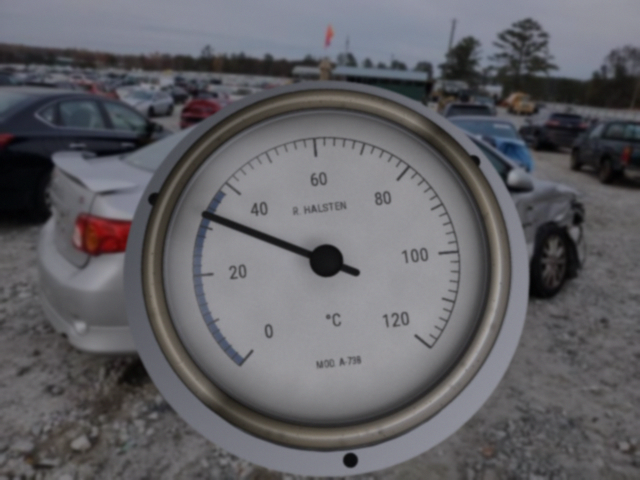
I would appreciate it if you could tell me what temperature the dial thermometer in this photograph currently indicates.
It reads 32 °C
